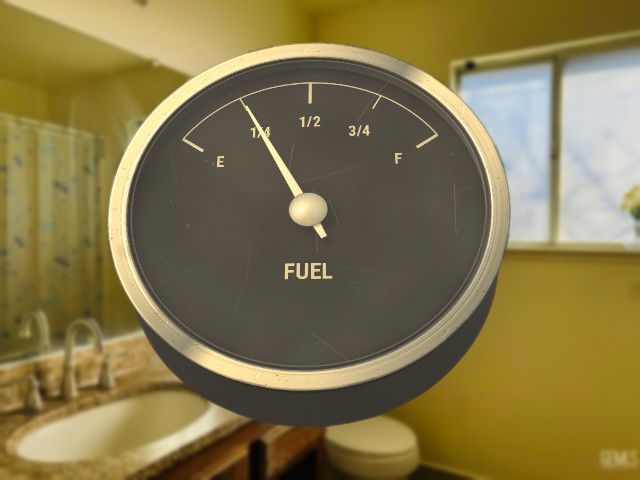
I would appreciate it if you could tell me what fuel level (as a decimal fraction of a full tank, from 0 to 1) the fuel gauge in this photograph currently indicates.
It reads 0.25
